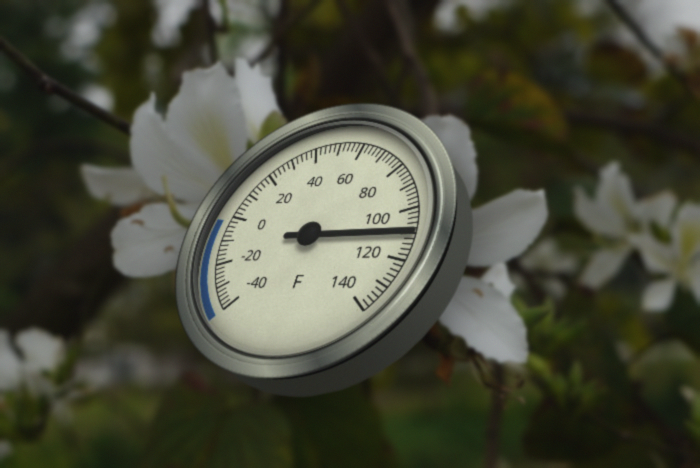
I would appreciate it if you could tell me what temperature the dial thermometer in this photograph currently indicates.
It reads 110 °F
